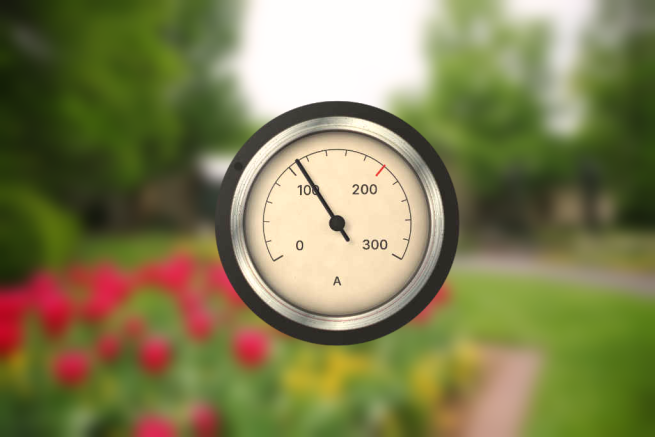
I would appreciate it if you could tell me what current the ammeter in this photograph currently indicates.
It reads 110 A
